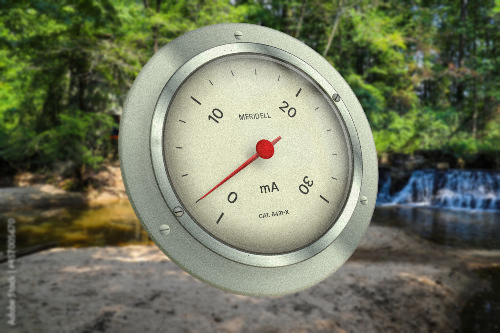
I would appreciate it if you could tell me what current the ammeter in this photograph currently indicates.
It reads 2 mA
